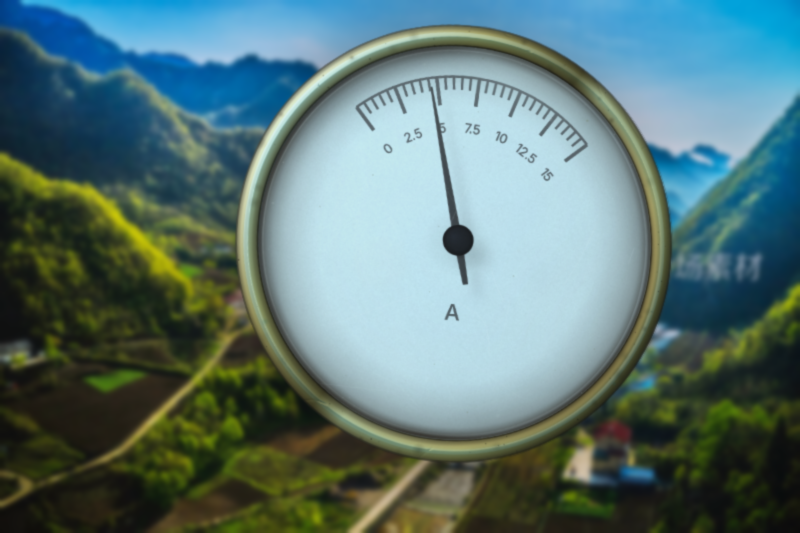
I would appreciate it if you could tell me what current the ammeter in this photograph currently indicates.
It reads 4.5 A
